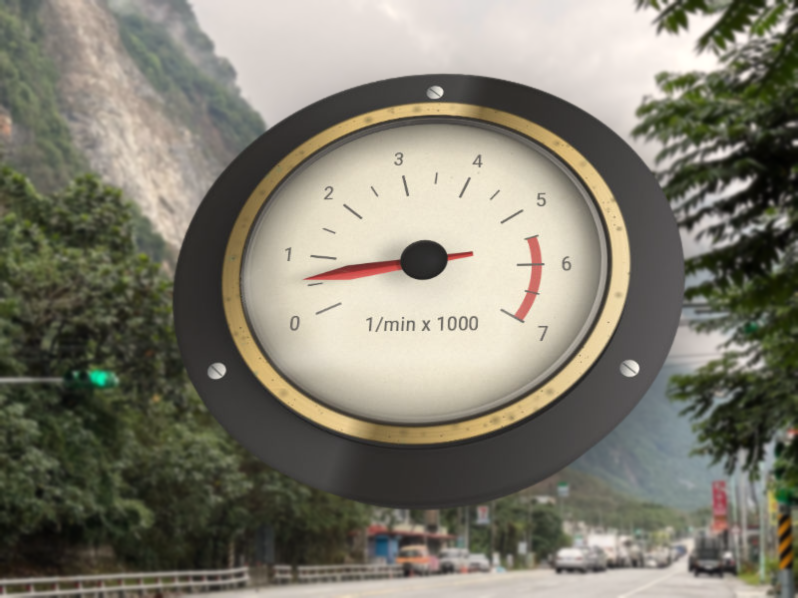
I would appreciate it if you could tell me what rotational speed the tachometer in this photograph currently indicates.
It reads 500 rpm
